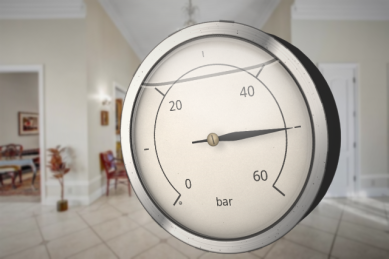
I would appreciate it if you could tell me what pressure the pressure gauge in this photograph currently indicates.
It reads 50 bar
